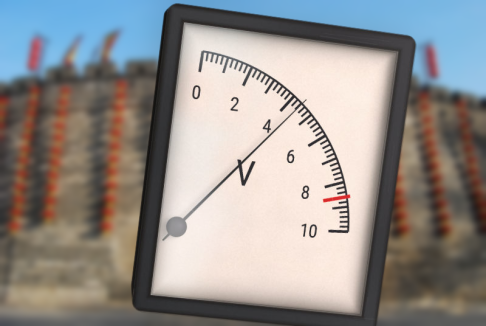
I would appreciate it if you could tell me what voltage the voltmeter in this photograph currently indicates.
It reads 4.4 V
